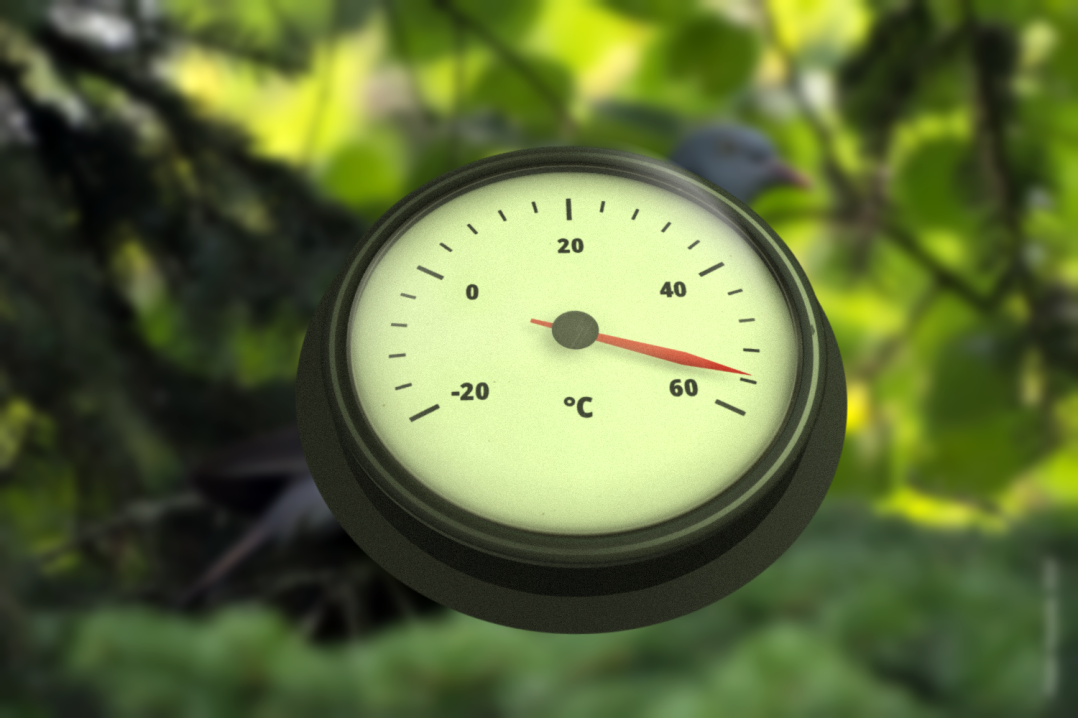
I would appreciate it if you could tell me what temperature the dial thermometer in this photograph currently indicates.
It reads 56 °C
